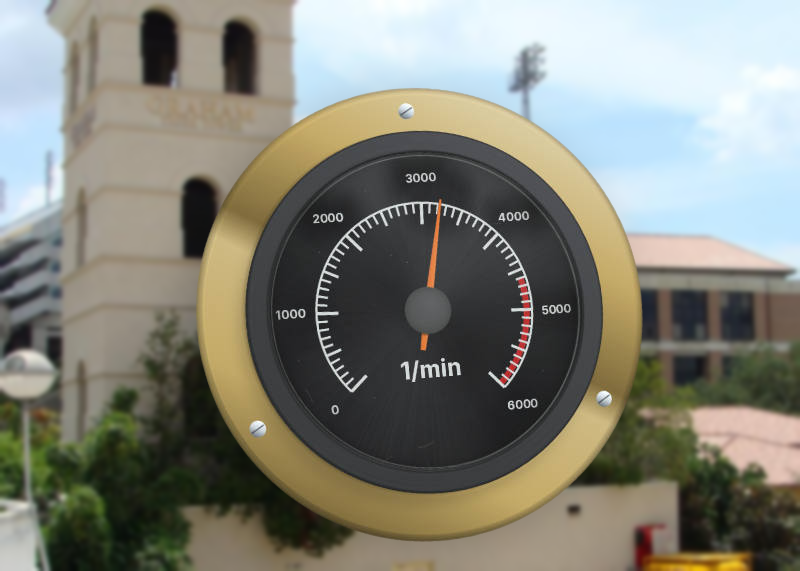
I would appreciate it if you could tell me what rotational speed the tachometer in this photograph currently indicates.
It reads 3200 rpm
